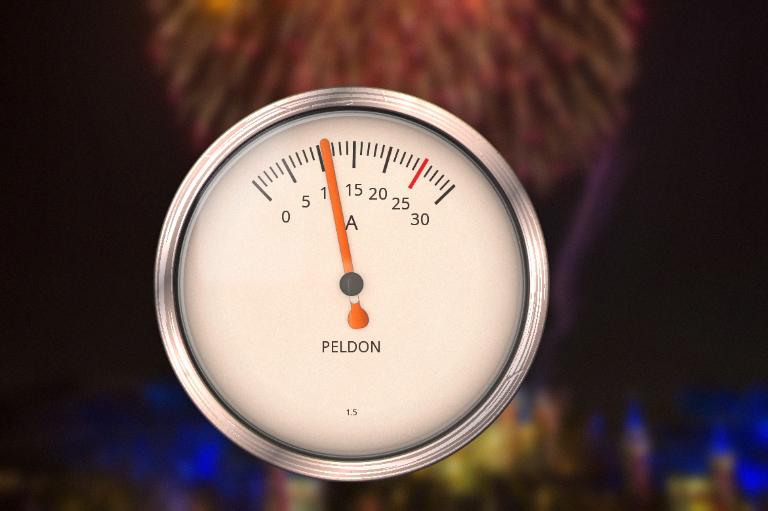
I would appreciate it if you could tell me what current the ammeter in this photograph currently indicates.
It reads 11 A
